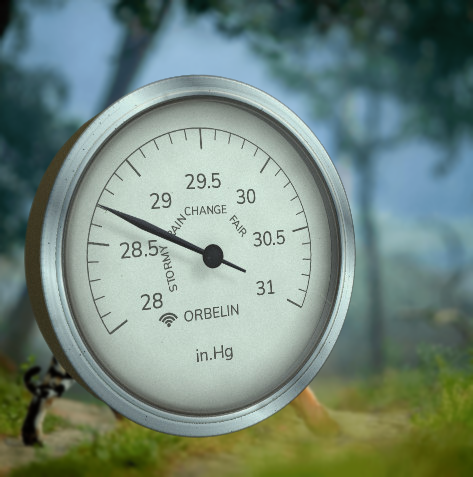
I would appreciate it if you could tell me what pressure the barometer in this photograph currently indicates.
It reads 28.7 inHg
